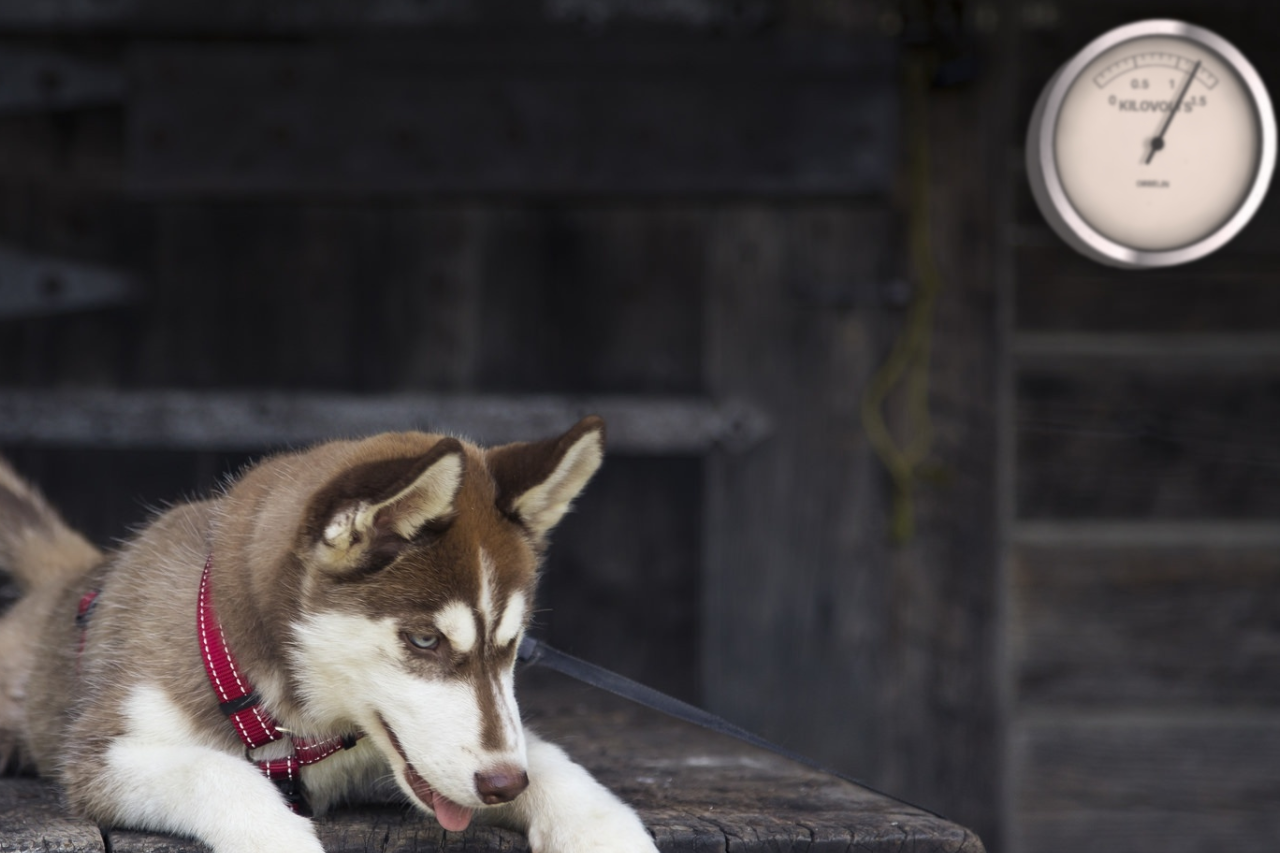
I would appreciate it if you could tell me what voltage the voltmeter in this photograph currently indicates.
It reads 1.2 kV
